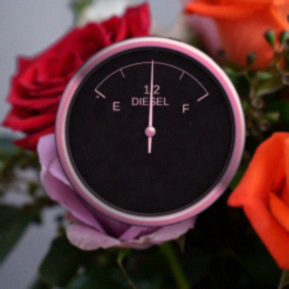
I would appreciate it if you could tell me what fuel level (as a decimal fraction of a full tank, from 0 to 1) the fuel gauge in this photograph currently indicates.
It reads 0.5
